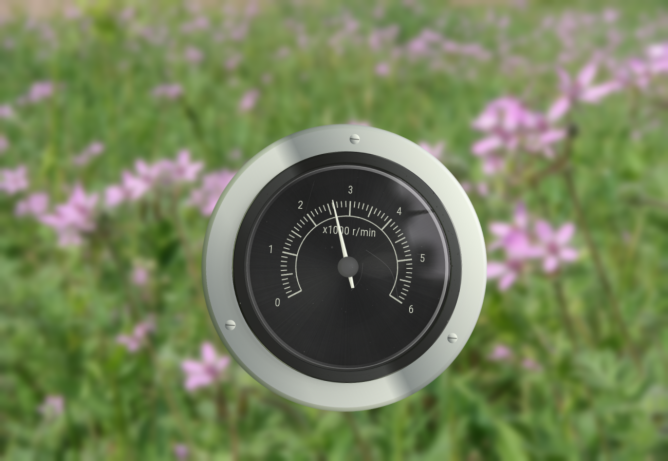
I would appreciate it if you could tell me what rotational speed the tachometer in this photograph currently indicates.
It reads 2600 rpm
